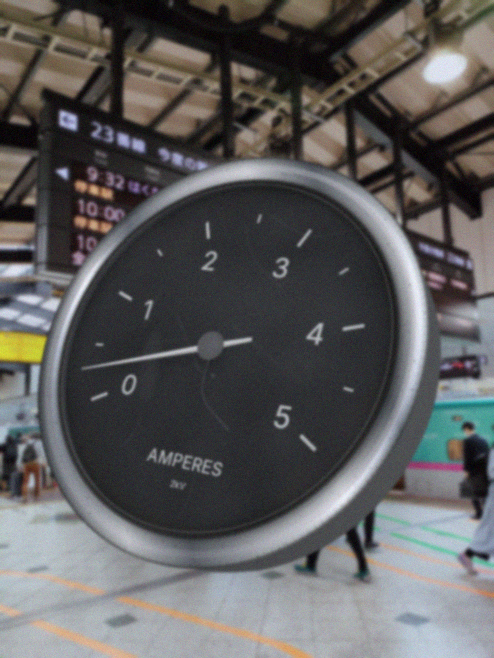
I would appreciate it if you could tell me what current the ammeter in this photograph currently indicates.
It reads 0.25 A
